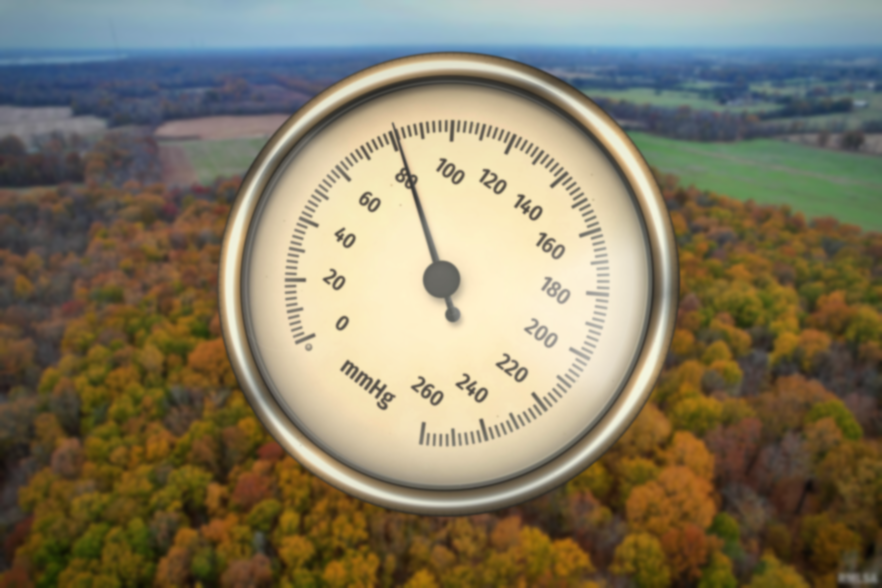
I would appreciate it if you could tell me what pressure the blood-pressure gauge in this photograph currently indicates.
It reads 82 mmHg
